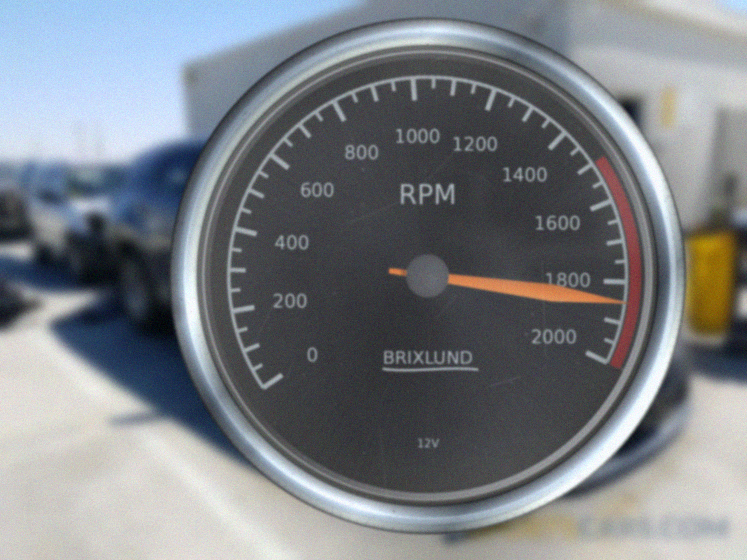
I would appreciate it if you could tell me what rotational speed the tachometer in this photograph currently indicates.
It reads 1850 rpm
